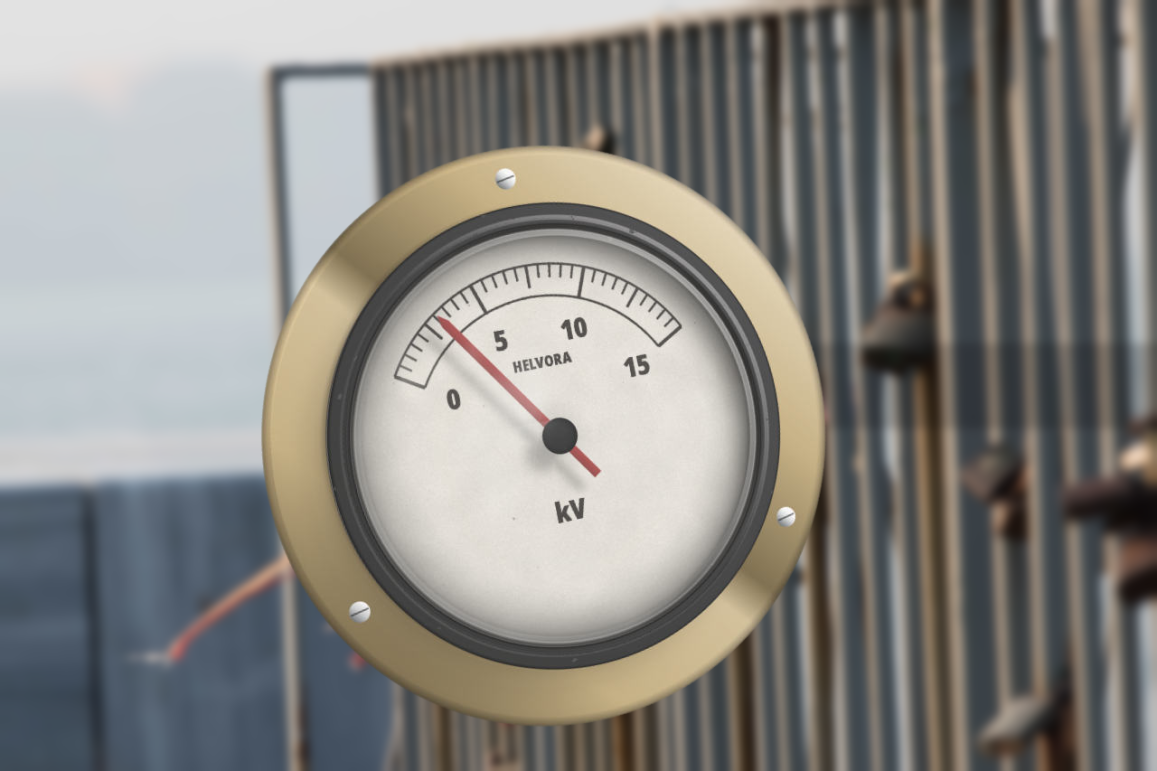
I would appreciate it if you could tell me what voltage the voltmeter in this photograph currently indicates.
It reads 3 kV
